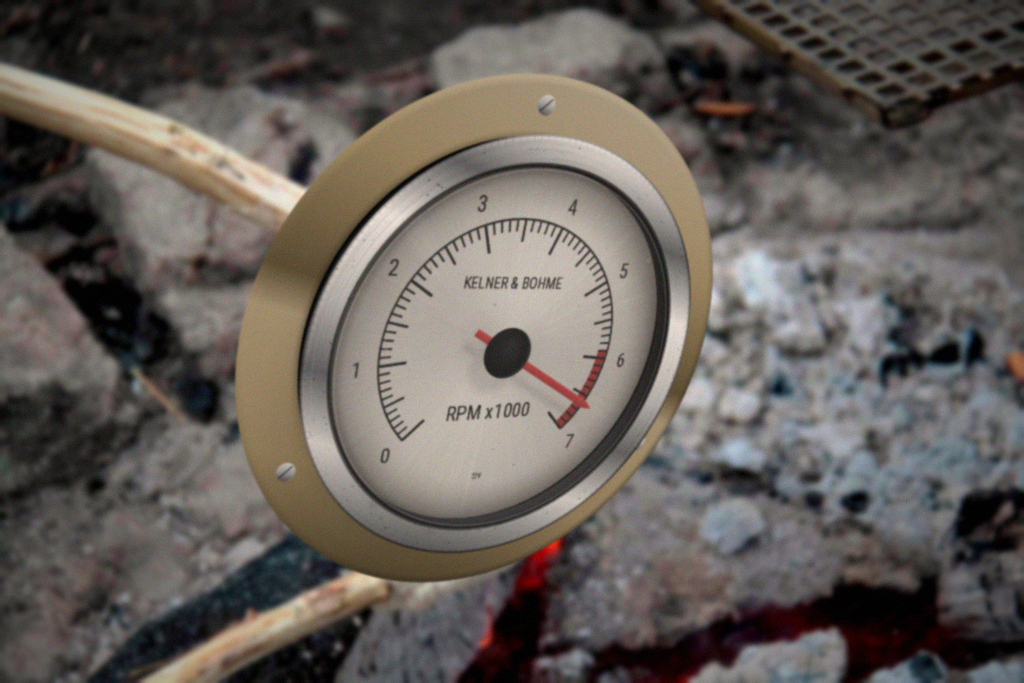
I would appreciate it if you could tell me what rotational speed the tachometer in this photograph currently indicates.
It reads 6600 rpm
